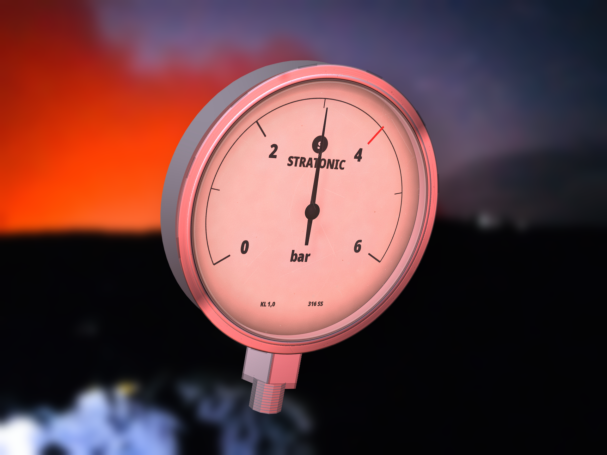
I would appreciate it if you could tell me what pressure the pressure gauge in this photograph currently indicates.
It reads 3 bar
